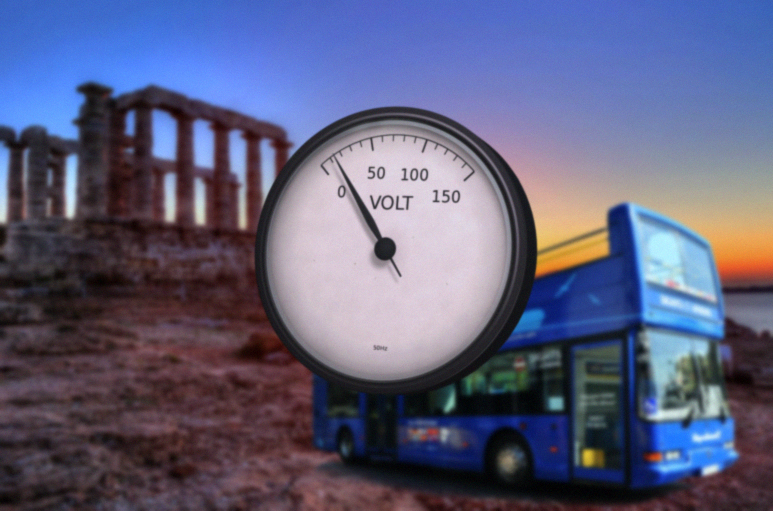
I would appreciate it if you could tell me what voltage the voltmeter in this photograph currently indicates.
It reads 15 V
